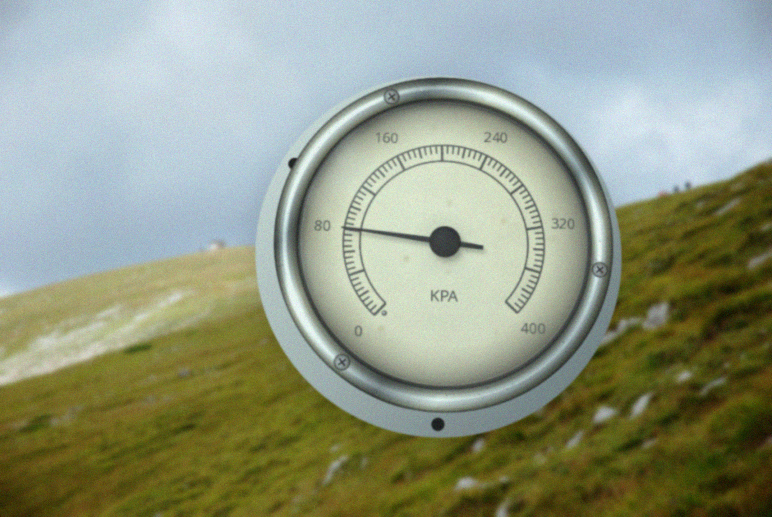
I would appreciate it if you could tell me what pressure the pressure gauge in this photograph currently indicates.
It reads 80 kPa
